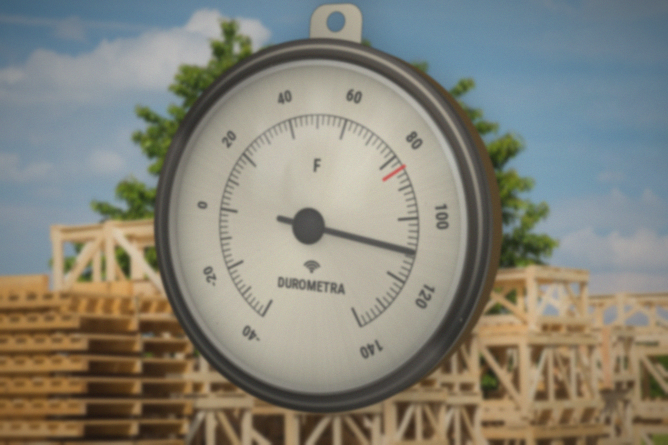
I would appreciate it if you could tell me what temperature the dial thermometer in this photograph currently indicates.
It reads 110 °F
